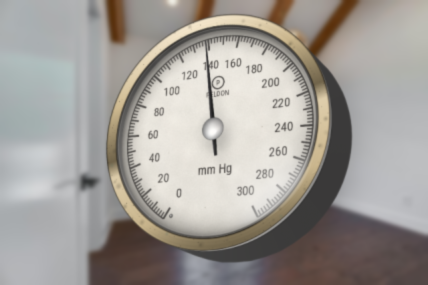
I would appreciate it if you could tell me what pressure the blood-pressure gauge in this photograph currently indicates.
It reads 140 mmHg
